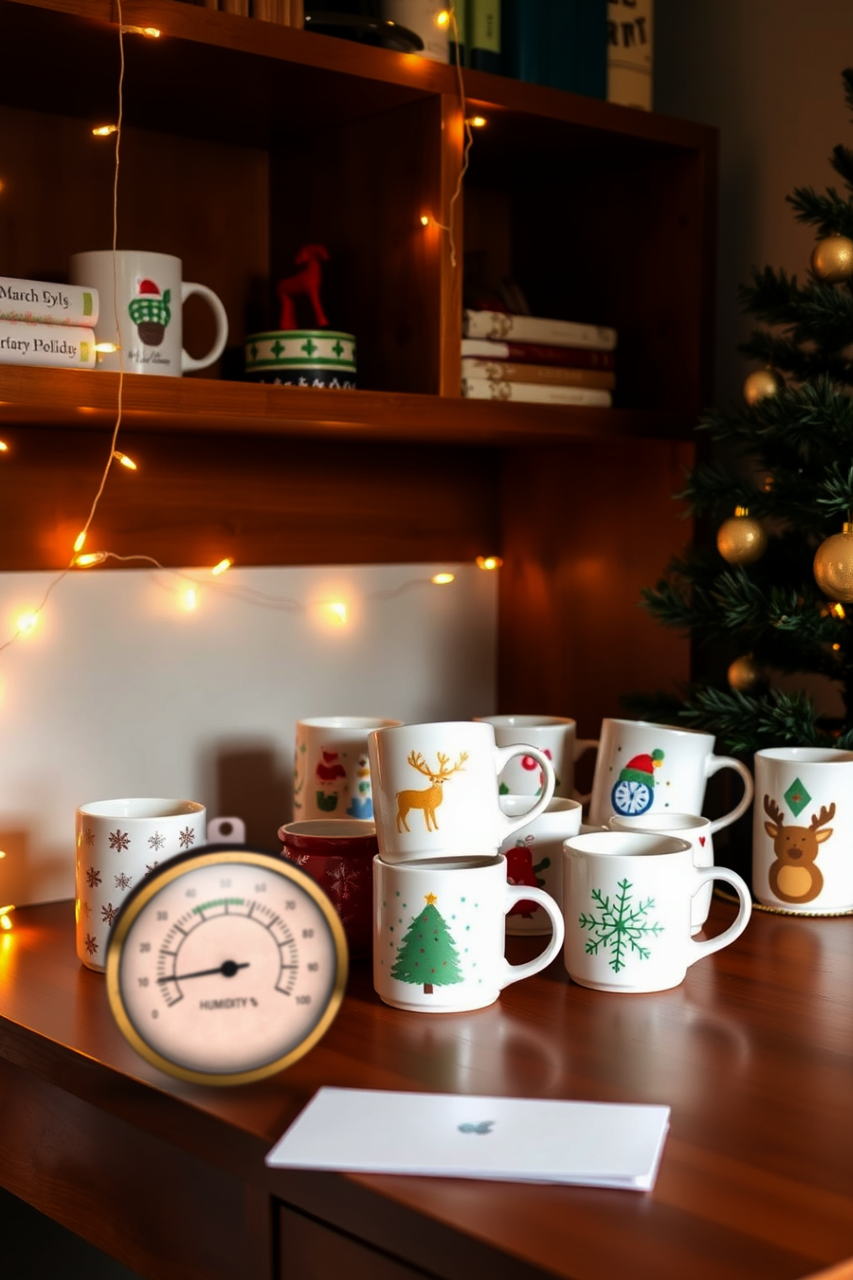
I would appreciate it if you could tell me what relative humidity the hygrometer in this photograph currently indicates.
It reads 10 %
